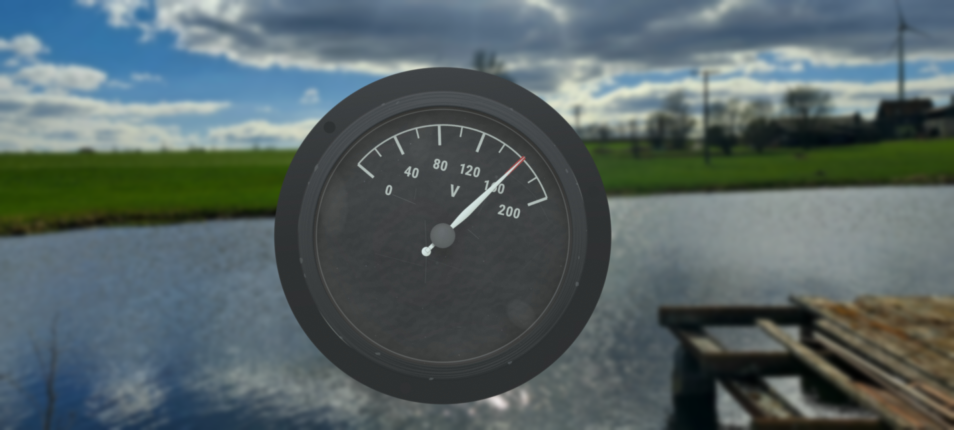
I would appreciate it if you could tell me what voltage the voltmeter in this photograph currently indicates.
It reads 160 V
